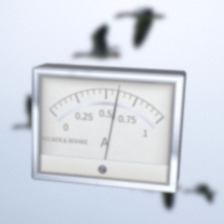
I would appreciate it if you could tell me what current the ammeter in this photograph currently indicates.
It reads 0.6 A
